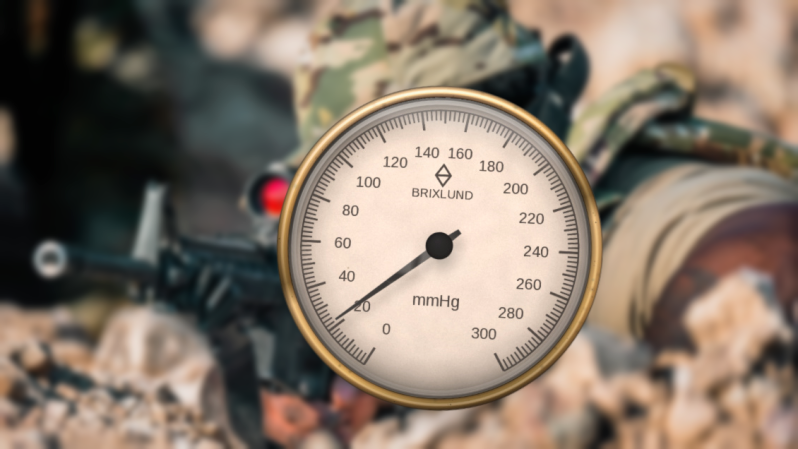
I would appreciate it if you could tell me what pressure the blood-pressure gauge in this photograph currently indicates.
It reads 22 mmHg
